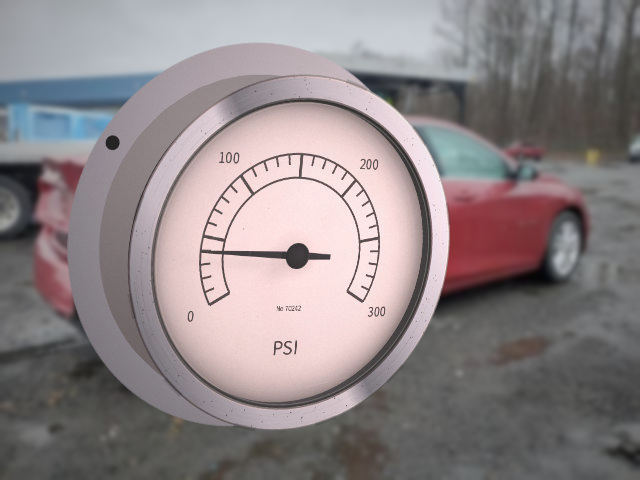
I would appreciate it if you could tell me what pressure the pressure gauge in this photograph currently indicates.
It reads 40 psi
